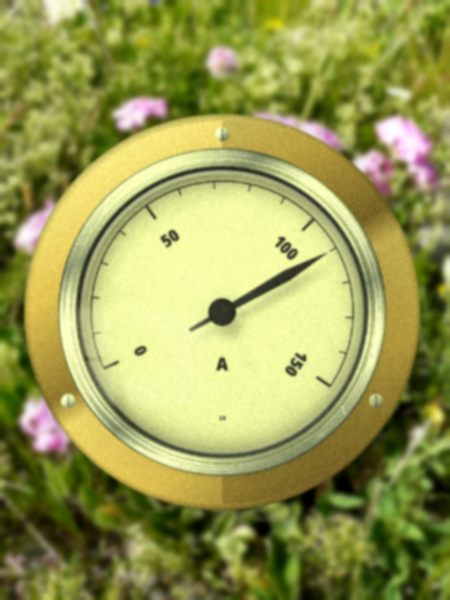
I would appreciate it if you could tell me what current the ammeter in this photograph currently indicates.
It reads 110 A
